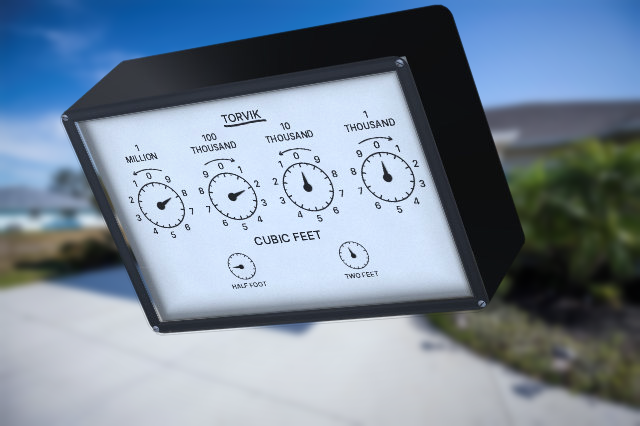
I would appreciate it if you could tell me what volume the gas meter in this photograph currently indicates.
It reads 820000 ft³
